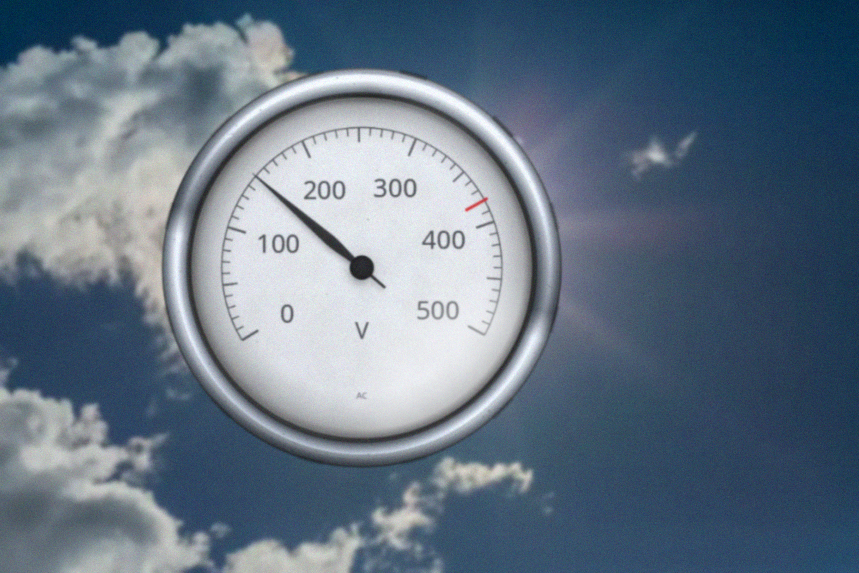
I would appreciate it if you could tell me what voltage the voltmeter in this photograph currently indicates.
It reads 150 V
